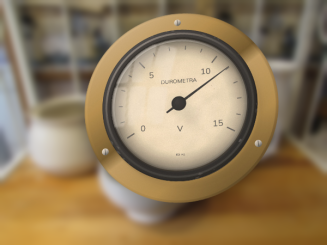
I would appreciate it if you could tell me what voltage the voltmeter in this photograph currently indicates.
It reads 11 V
